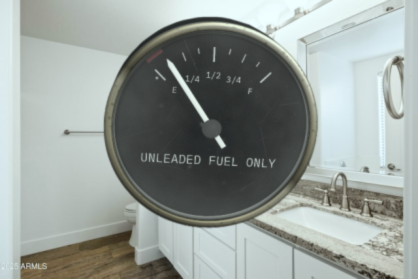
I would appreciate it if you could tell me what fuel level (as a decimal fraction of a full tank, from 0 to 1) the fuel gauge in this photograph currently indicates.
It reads 0.125
